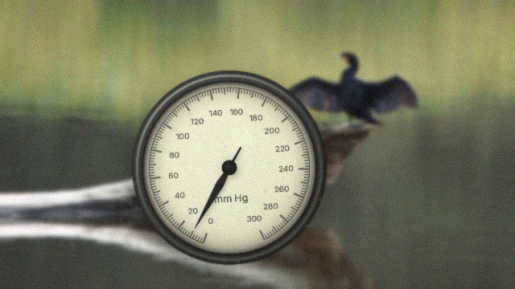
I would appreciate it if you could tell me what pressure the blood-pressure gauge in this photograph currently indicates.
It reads 10 mmHg
